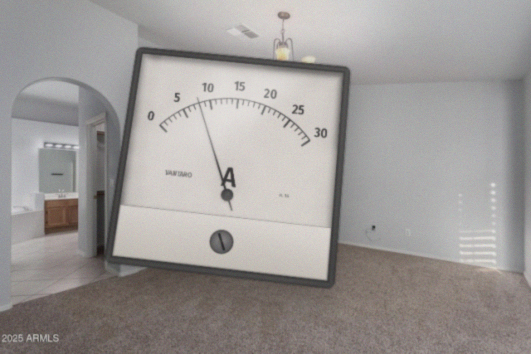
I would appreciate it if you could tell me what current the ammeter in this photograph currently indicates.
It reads 8 A
